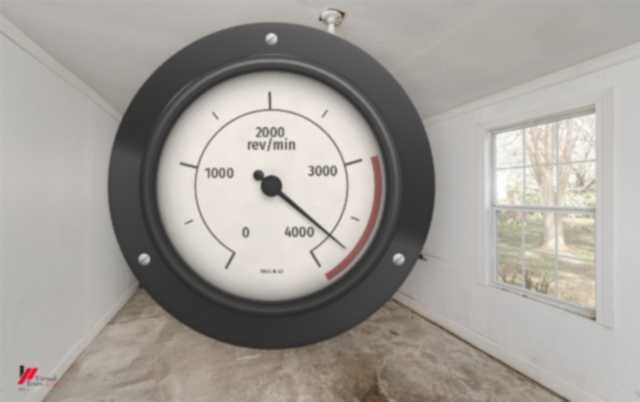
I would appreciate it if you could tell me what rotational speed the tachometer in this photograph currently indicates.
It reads 3750 rpm
